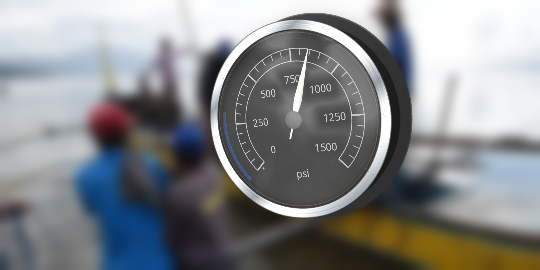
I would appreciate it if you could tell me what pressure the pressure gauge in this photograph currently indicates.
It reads 850 psi
